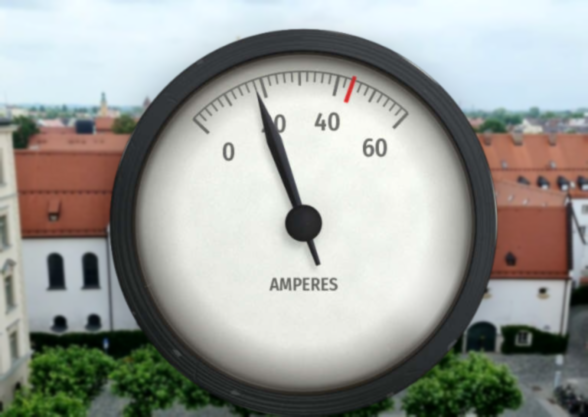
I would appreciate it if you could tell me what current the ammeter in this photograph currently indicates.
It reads 18 A
